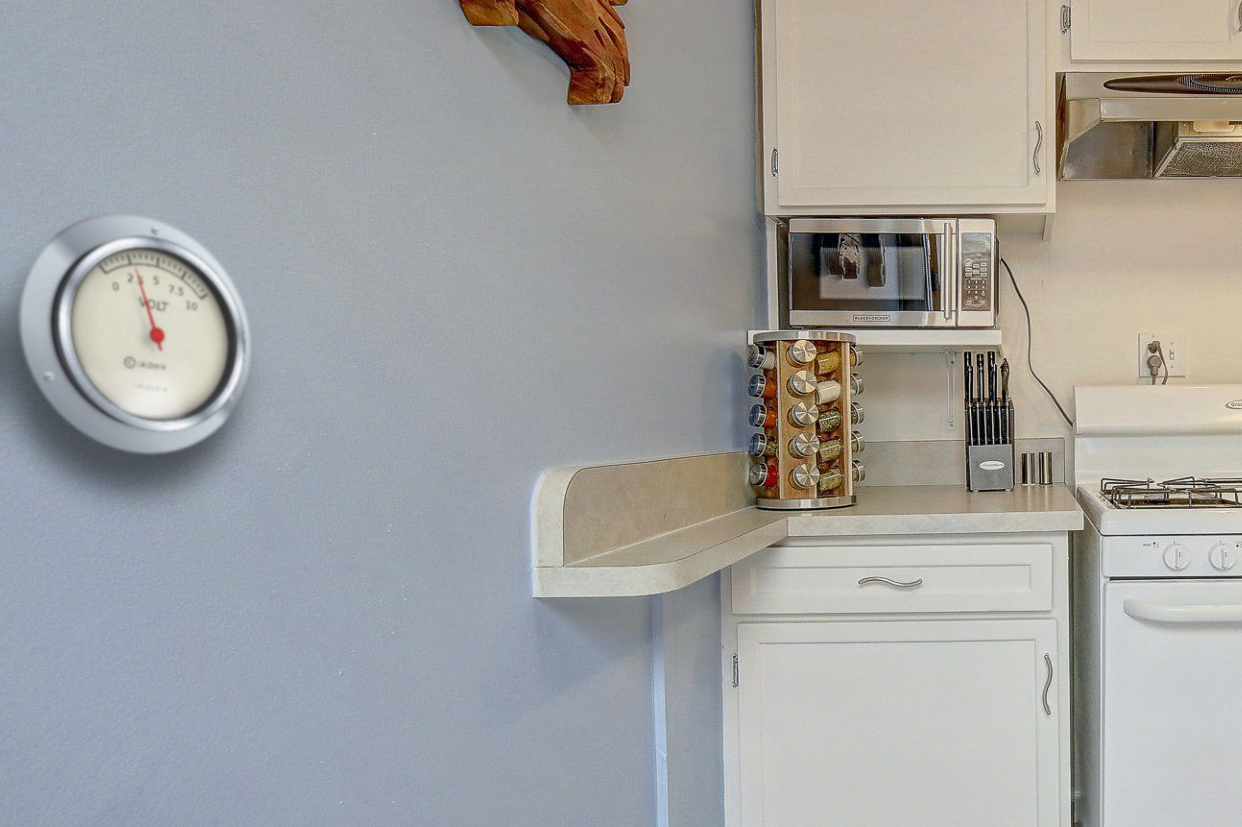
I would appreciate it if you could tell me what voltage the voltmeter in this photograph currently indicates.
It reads 2.5 V
